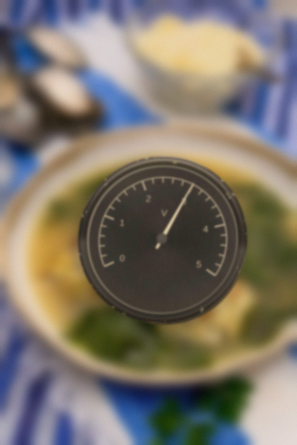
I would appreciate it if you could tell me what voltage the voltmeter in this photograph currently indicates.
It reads 3 V
